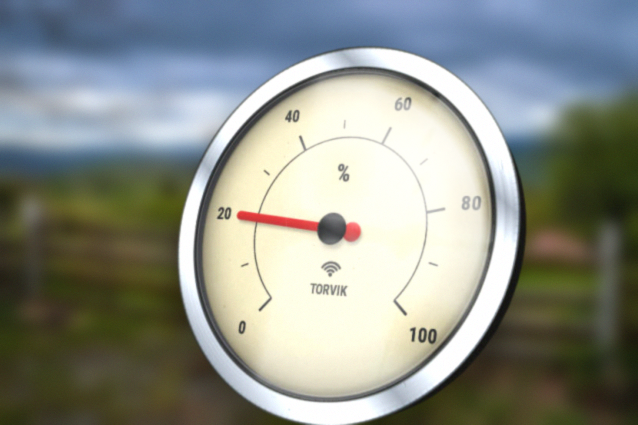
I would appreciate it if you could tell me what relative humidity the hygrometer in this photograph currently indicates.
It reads 20 %
